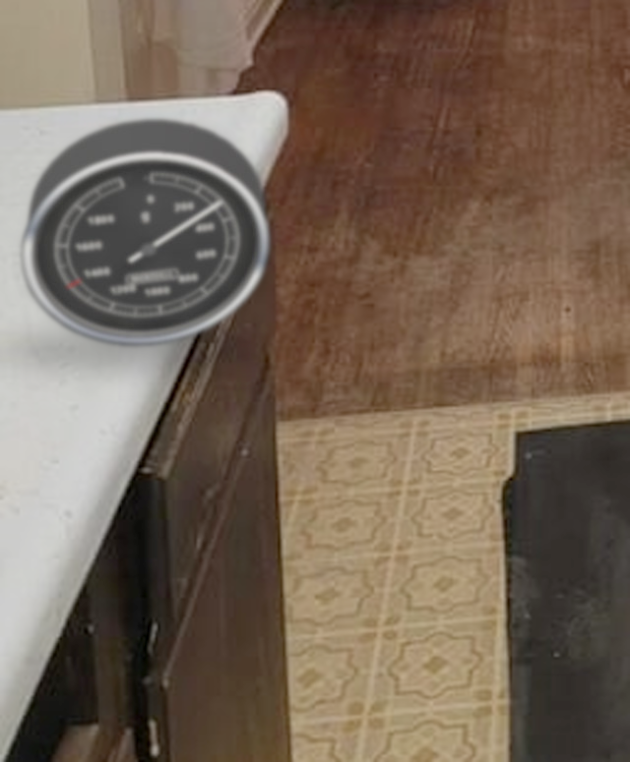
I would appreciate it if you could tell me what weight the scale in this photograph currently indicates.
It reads 300 g
